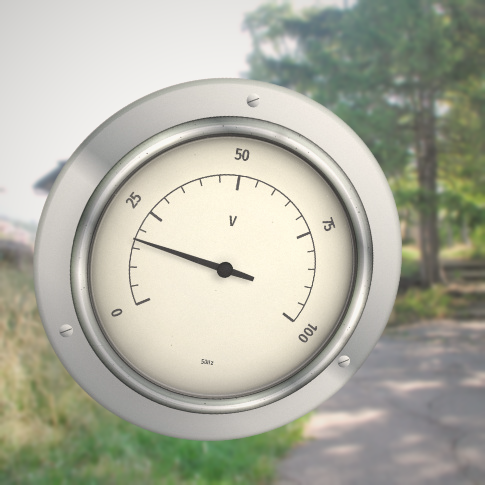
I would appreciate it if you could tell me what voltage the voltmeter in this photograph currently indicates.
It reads 17.5 V
